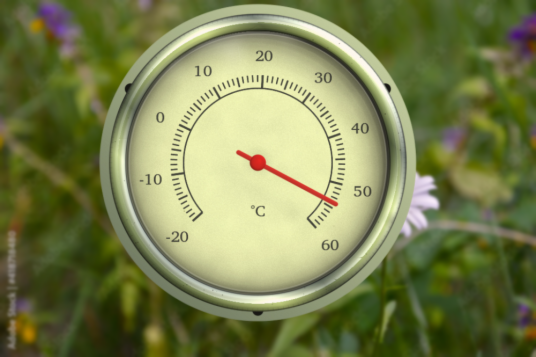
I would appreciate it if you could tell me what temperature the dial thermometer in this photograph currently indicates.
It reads 54 °C
